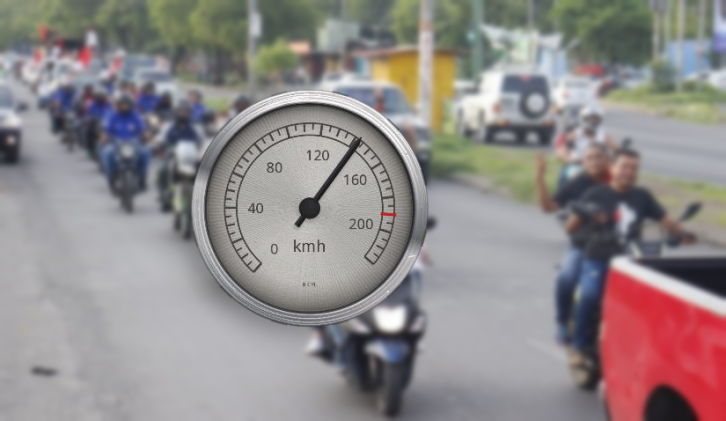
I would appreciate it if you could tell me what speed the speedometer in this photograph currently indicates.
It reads 142.5 km/h
